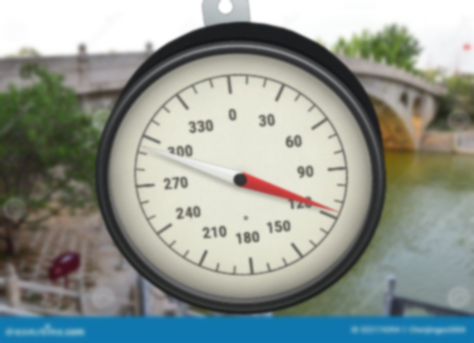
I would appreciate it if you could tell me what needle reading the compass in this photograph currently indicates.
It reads 115 °
